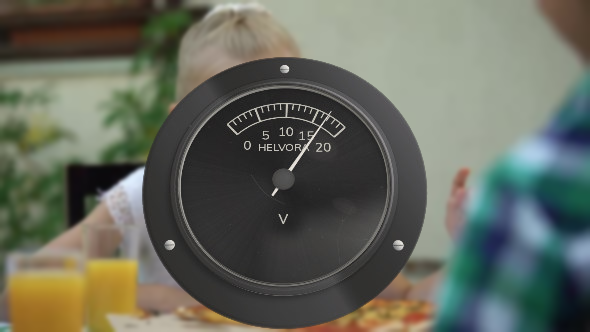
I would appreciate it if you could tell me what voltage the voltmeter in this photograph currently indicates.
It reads 17 V
